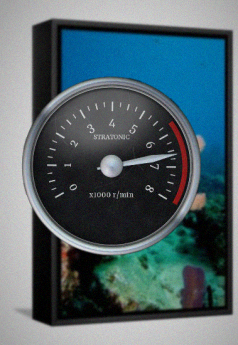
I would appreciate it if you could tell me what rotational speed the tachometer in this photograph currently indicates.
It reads 6625 rpm
